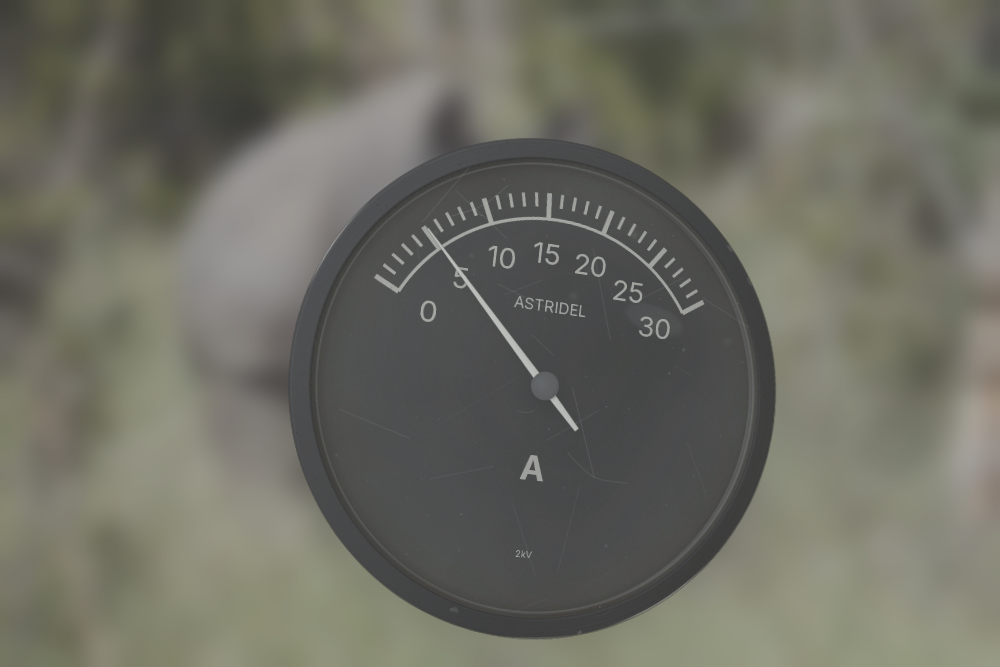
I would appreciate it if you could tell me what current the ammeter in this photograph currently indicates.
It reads 5 A
